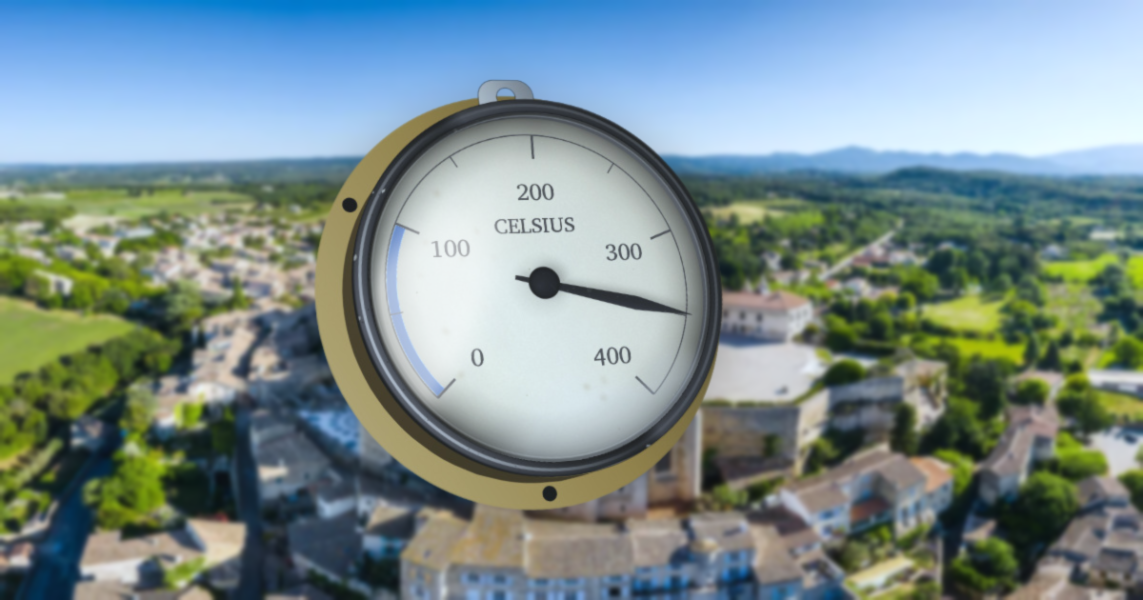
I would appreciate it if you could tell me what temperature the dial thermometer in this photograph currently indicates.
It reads 350 °C
